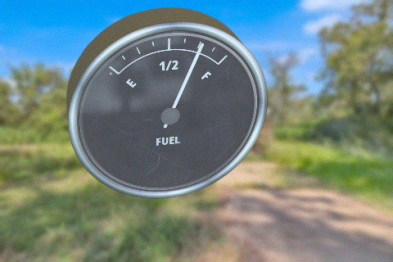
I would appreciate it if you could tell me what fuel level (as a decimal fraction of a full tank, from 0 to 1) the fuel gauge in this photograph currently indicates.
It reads 0.75
